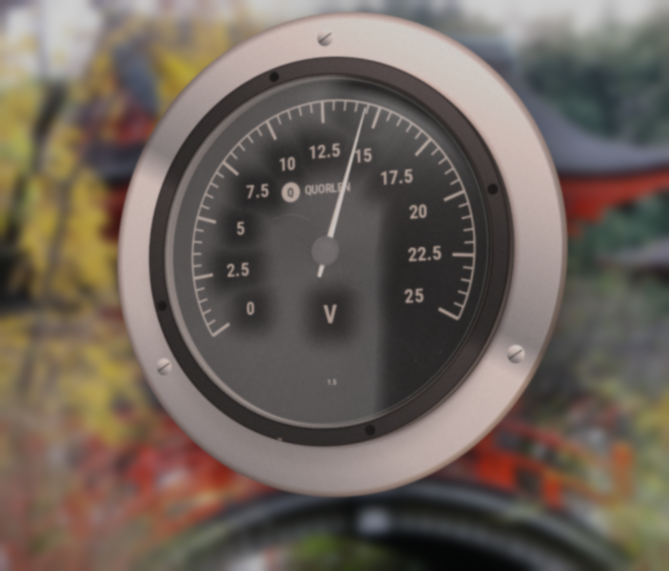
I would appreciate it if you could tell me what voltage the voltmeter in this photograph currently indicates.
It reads 14.5 V
